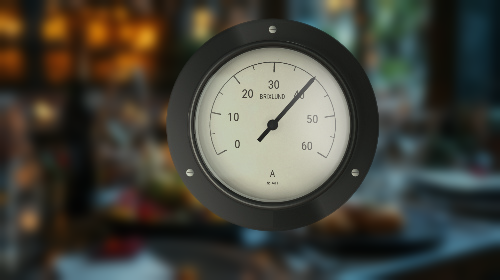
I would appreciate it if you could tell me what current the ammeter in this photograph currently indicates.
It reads 40 A
